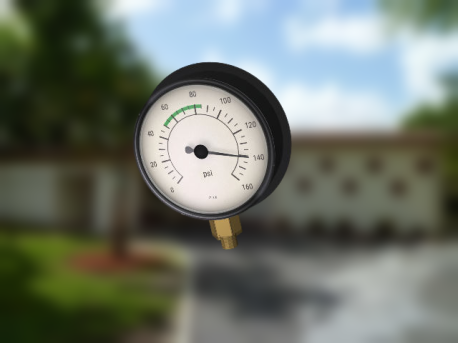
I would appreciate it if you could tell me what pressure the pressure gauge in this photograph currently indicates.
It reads 140 psi
